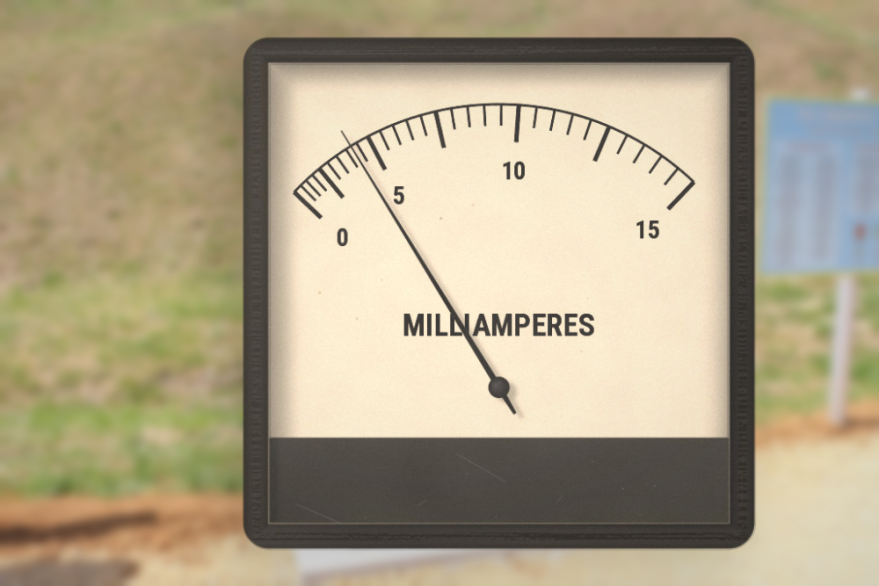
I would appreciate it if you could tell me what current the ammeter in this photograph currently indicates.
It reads 4.25 mA
